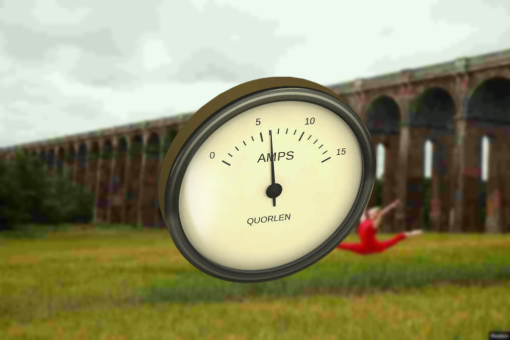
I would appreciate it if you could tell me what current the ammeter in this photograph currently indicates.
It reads 6 A
